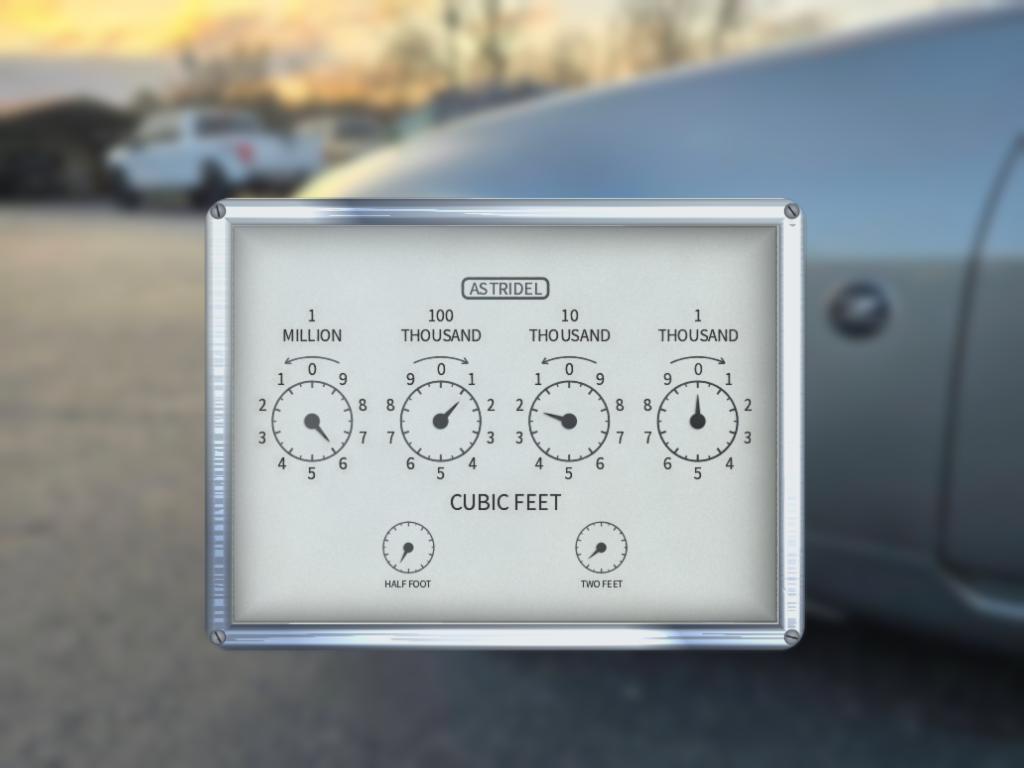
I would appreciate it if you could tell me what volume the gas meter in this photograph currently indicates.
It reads 612000 ft³
